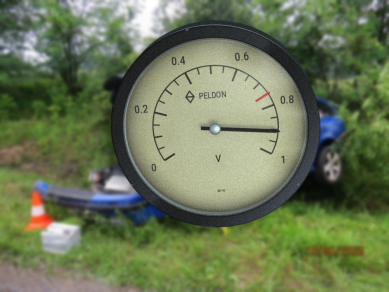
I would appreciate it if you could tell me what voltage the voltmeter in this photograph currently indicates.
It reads 0.9 V
